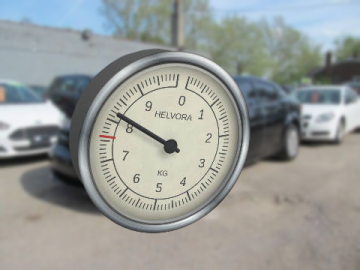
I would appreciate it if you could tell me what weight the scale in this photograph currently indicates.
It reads 8.2 kg
